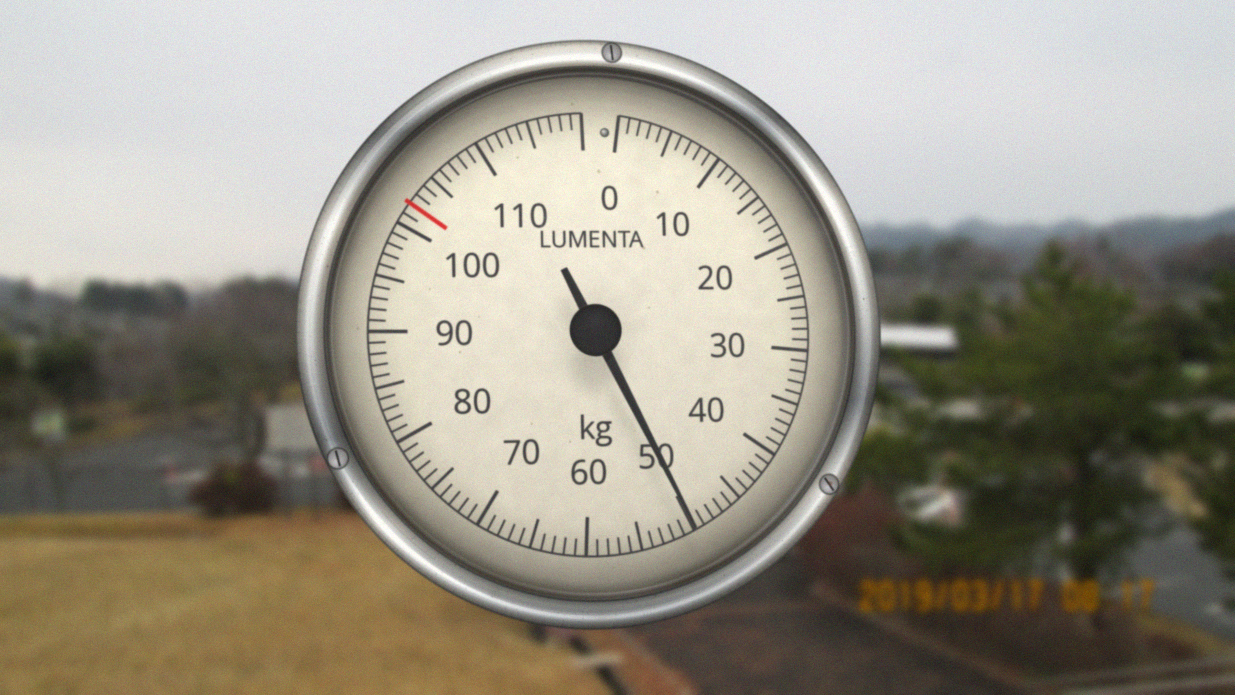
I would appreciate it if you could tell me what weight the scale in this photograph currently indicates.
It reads 50 kg
